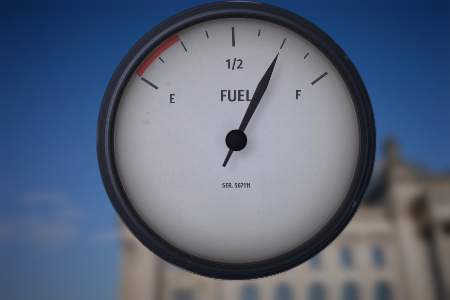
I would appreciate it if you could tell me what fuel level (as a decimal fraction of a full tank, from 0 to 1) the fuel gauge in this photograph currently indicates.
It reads 0.75
